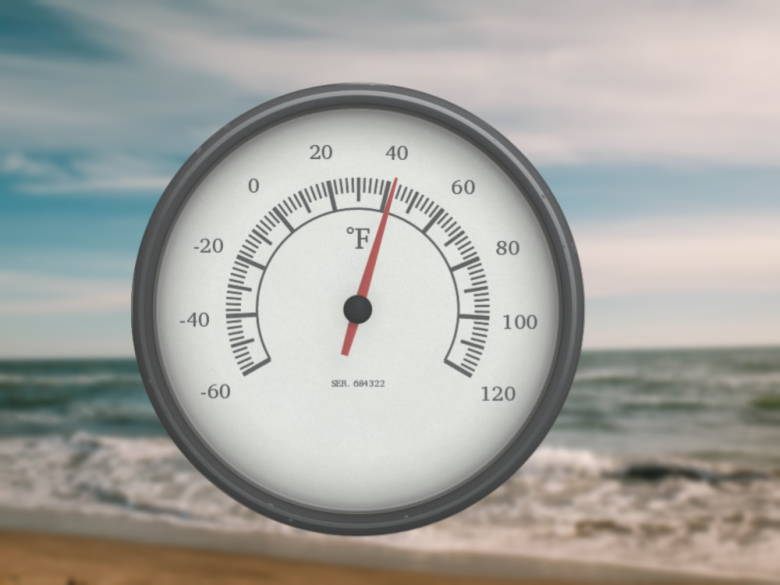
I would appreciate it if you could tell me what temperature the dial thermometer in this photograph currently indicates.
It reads 42 °F
